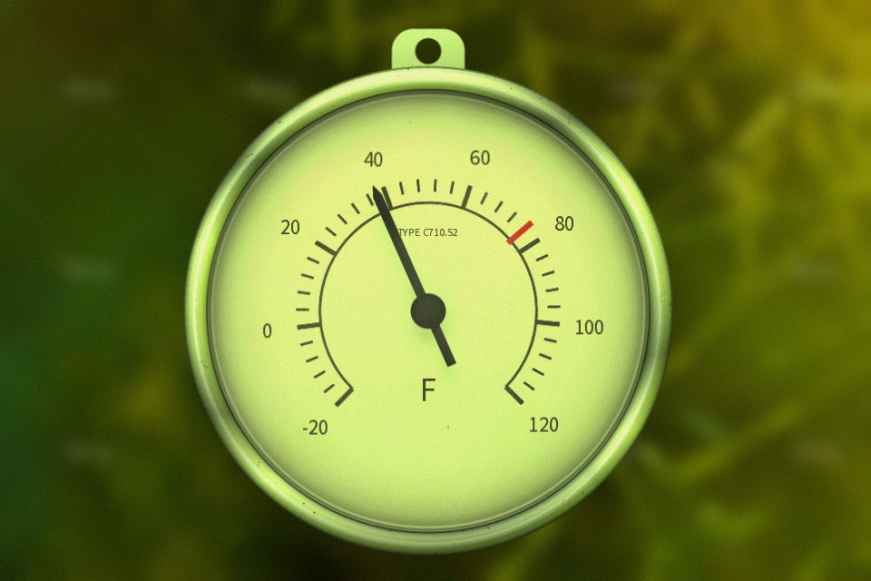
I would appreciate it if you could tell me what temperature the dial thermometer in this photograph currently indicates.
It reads 38 °F
